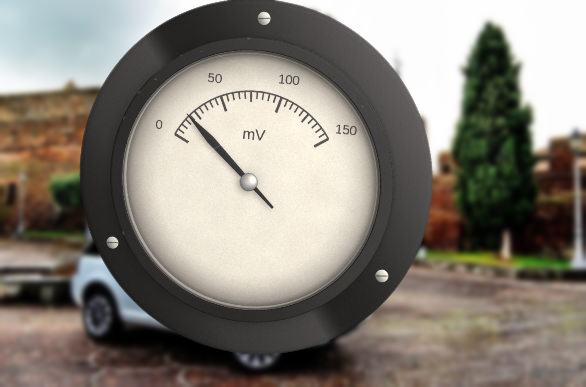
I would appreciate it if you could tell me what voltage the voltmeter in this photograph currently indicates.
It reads 20 mV
